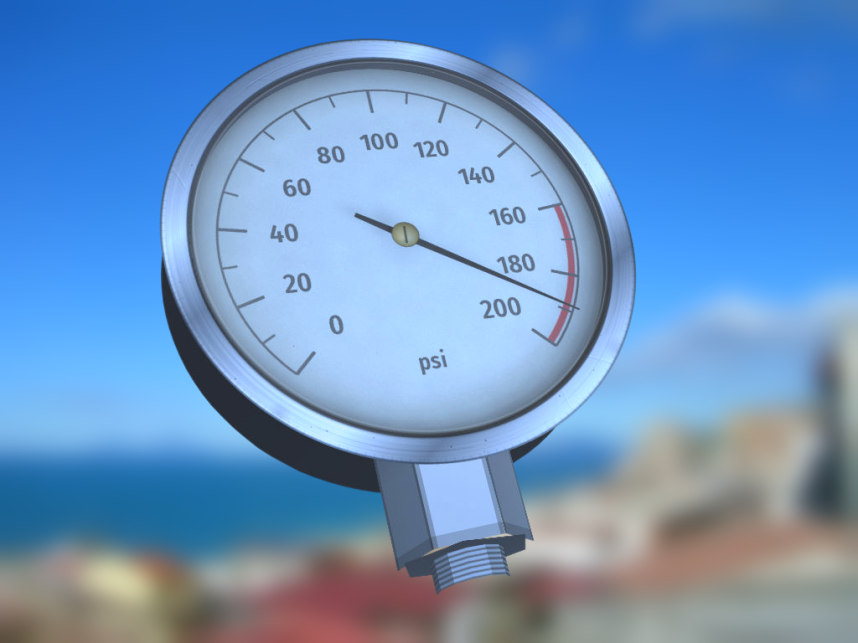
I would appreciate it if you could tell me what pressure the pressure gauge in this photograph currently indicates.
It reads 190 psi
